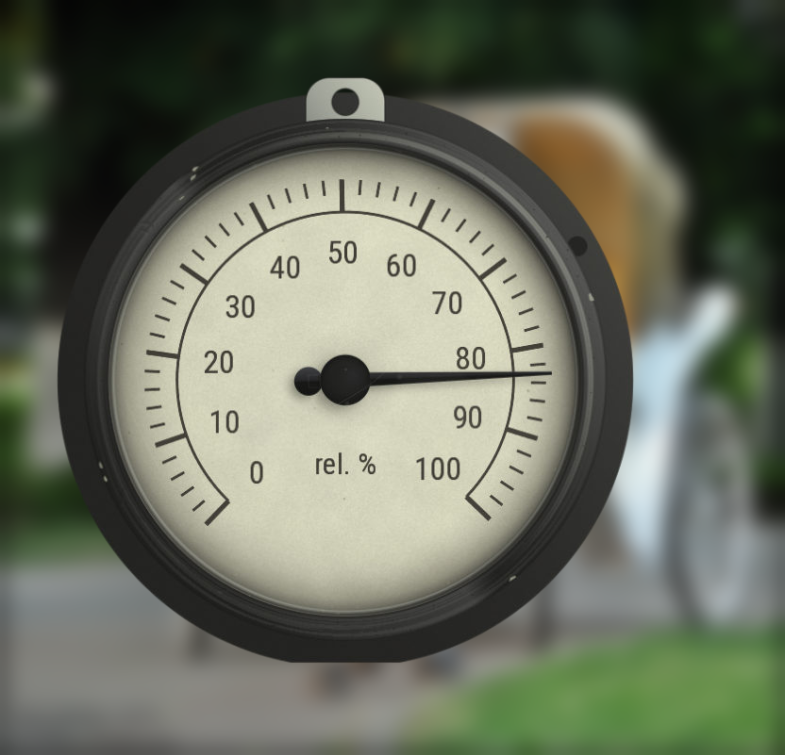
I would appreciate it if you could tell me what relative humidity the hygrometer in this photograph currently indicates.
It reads 83 %
